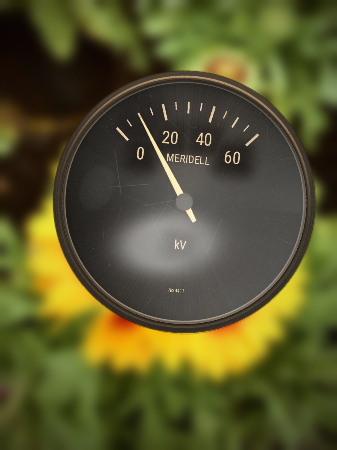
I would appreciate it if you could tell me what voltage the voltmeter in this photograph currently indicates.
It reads 10 kV
